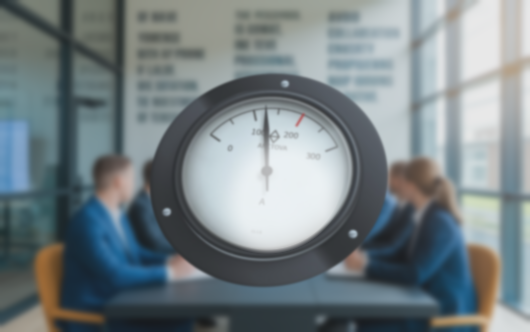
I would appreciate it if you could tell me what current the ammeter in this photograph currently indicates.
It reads 125 A
